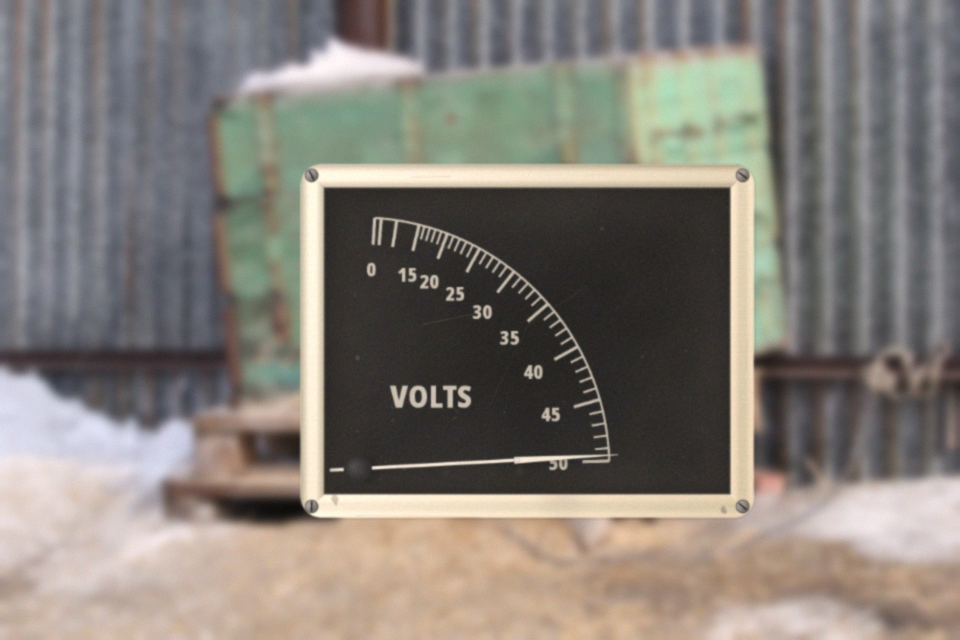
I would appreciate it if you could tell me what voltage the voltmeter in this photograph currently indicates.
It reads 49.5 V
